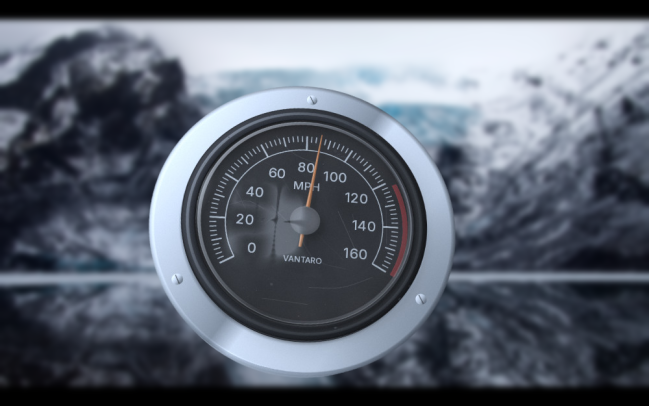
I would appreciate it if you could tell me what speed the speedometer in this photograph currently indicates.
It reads 86 mph
